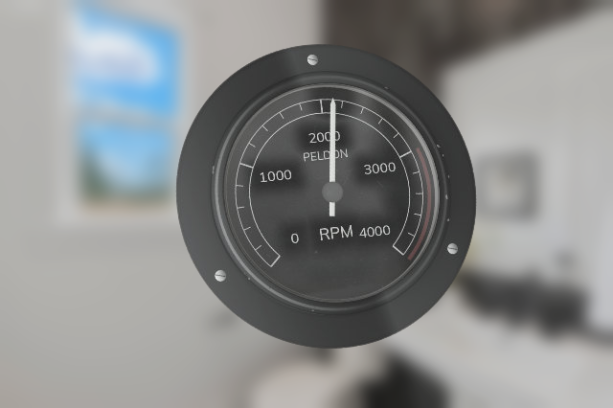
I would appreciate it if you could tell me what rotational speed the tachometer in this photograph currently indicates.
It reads 2100 rpm
